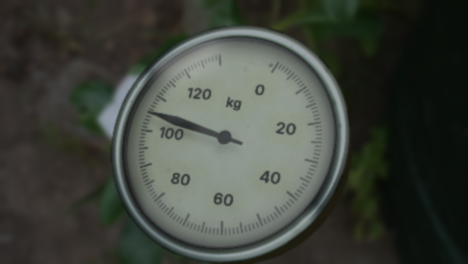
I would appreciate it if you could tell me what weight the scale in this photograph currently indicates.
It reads 105 kg
